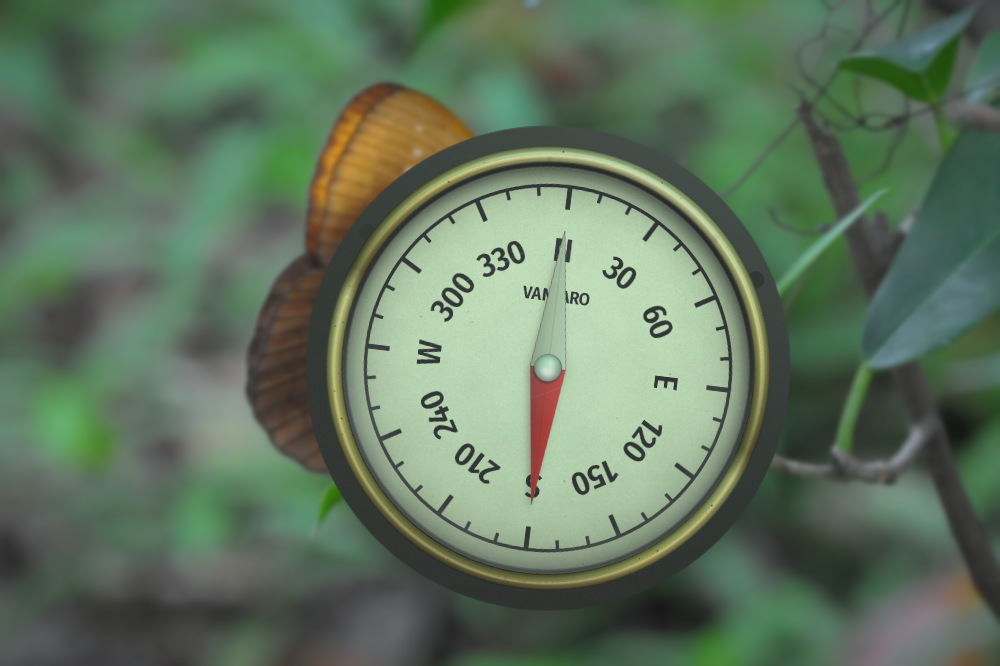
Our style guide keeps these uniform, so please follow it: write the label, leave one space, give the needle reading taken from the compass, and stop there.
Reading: 180 °
